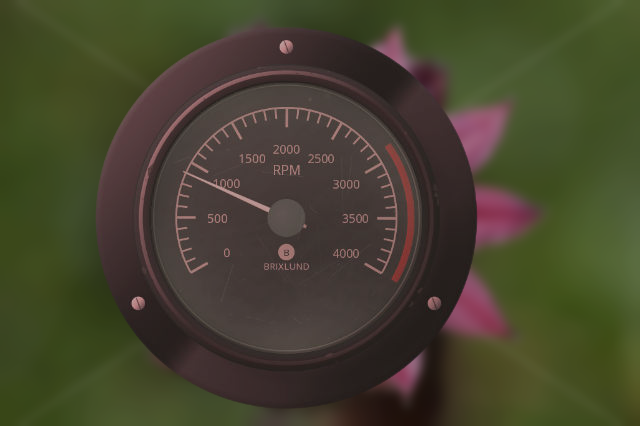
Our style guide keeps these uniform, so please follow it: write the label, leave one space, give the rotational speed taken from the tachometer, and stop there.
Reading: 900 rpm
